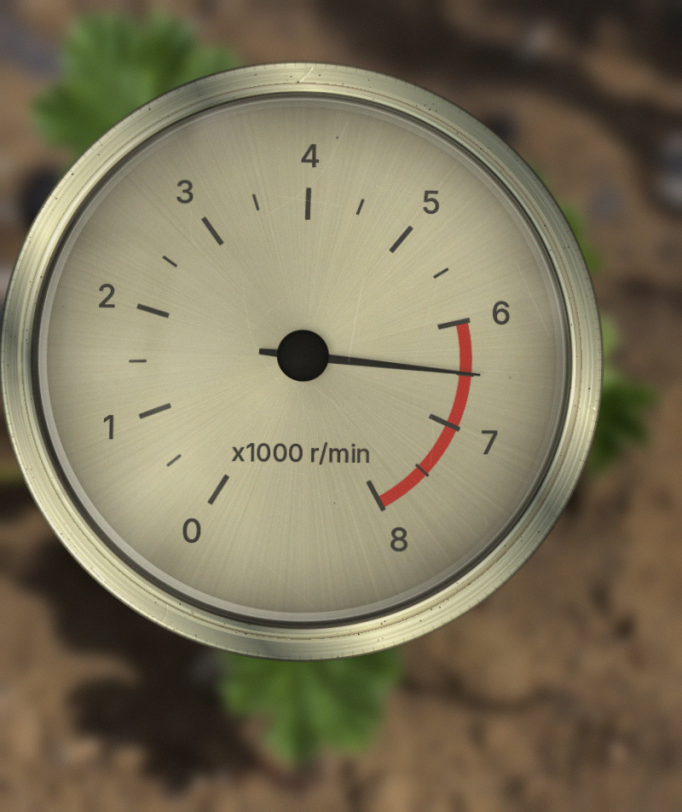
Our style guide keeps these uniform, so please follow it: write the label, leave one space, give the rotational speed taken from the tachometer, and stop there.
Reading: 6500 rpm
